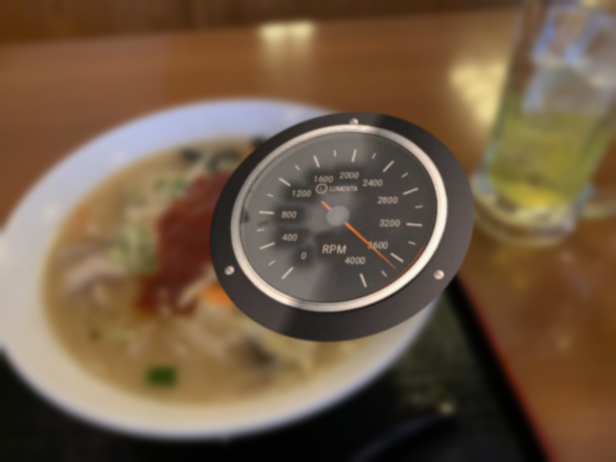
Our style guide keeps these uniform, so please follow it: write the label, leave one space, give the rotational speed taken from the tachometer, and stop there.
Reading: 3700 rpm
